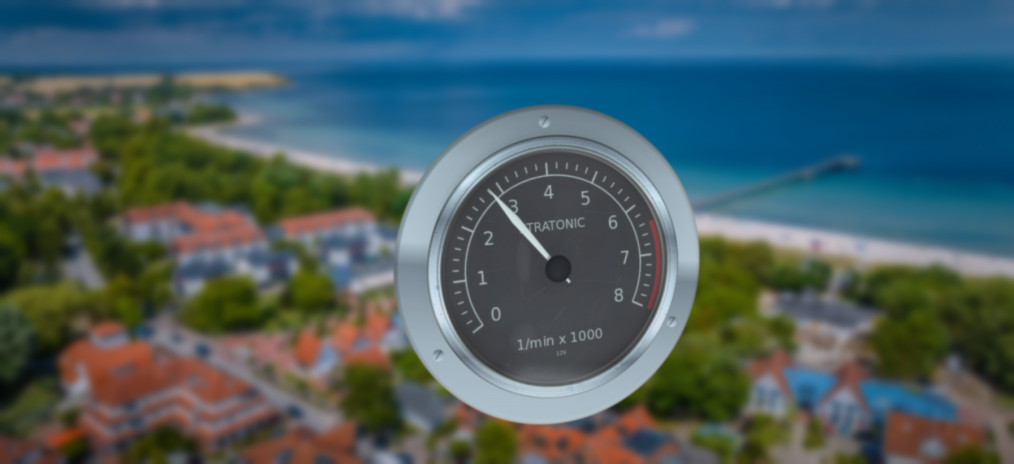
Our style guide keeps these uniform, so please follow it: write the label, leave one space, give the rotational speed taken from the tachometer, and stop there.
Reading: 2800 rpm
